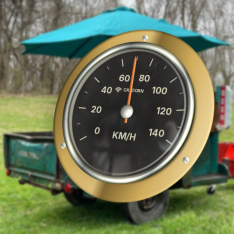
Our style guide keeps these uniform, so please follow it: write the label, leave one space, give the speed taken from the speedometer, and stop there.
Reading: 70 km/h
